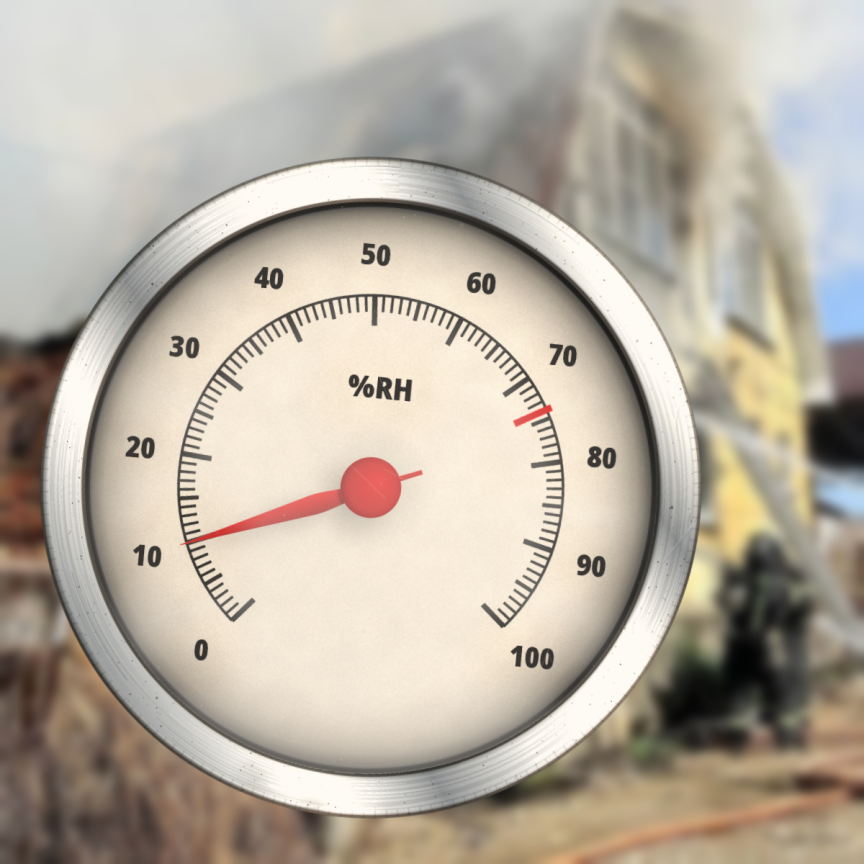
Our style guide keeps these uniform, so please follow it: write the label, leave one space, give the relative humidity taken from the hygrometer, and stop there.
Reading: 10 %
